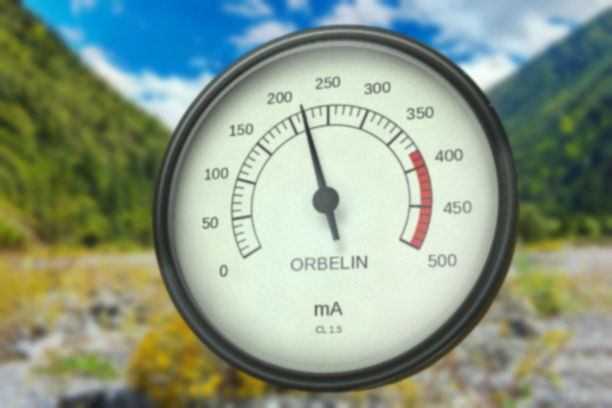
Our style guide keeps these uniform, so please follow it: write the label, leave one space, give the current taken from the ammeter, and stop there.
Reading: 220 mA
